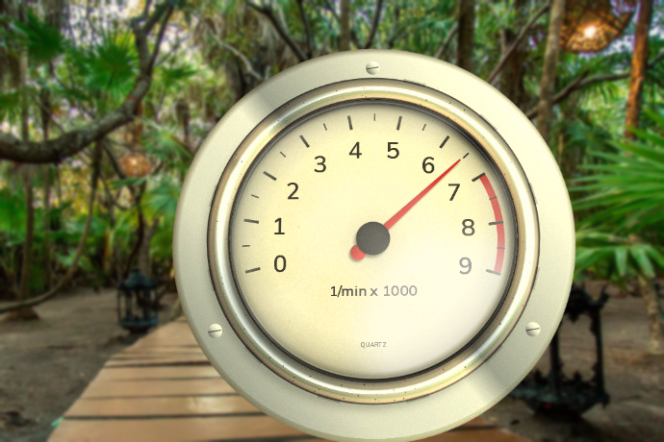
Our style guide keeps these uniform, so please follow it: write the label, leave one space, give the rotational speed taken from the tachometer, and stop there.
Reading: 6500 rpm
